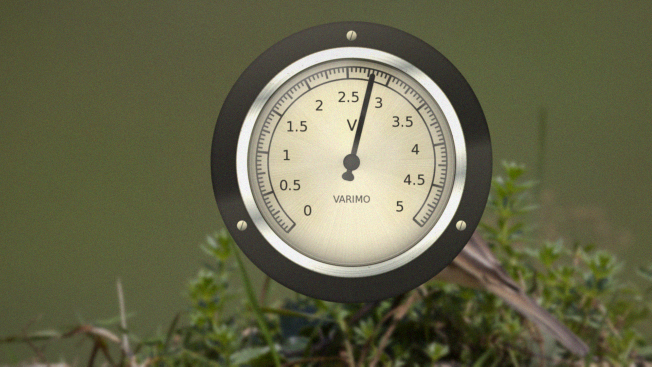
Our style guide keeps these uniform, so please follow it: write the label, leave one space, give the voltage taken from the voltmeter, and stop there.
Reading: 2.8 V
